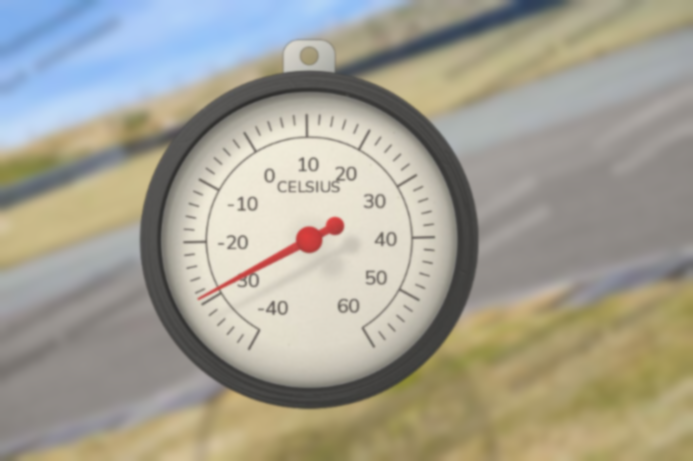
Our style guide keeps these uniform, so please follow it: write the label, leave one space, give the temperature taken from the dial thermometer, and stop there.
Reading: -29 °C
